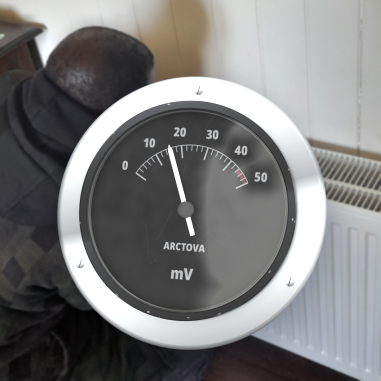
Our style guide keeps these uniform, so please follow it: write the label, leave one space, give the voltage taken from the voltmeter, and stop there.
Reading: 16 mV
